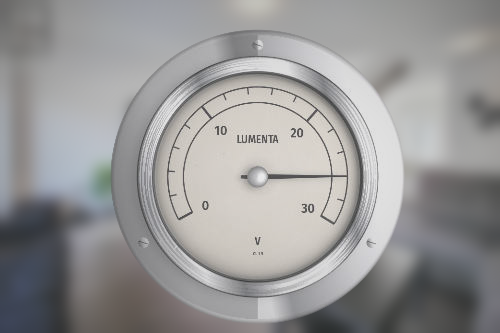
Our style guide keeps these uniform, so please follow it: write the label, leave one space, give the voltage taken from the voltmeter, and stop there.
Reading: 26 V
